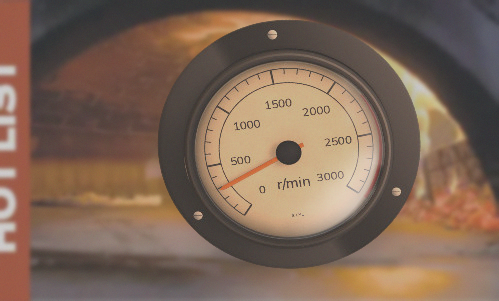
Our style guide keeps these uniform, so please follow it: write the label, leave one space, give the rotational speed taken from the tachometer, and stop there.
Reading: 300 rpm
